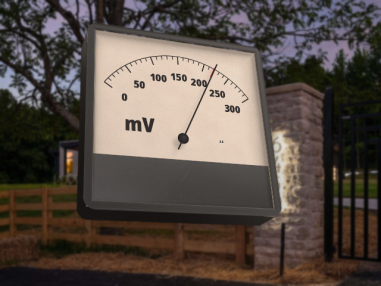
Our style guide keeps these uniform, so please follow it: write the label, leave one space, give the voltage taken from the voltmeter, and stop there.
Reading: 220 mV
